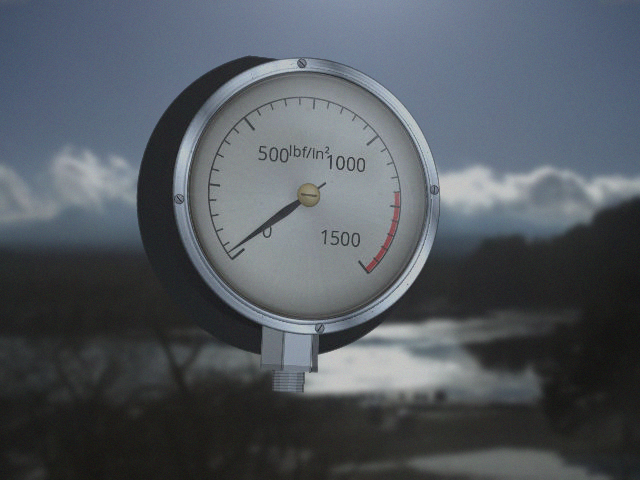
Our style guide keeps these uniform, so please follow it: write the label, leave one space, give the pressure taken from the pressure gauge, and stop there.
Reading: 25 psi
